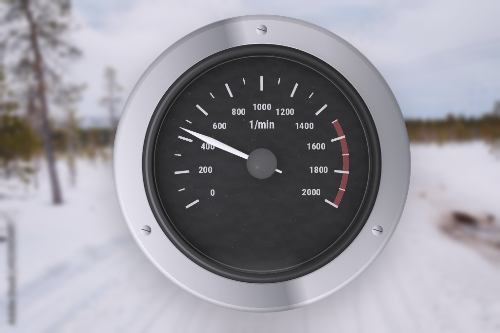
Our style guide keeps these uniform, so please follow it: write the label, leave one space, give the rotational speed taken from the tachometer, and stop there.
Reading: 450 rpm
